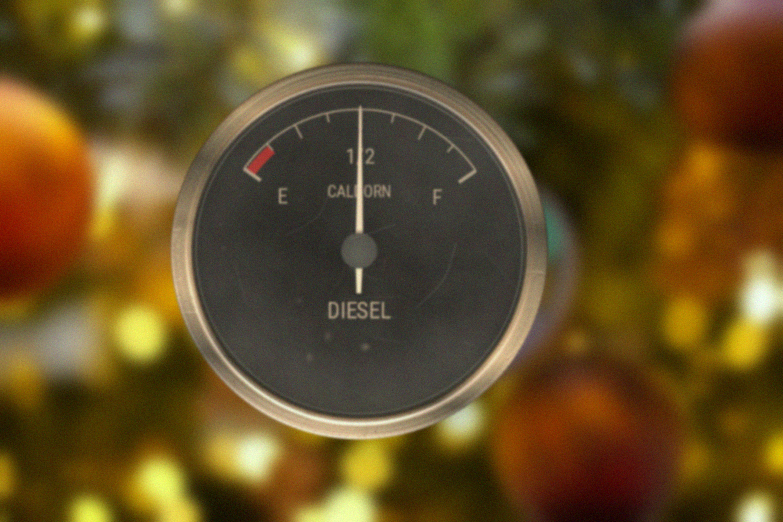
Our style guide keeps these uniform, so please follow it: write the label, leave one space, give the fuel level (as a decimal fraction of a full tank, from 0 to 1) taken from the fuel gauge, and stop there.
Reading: 0.5
